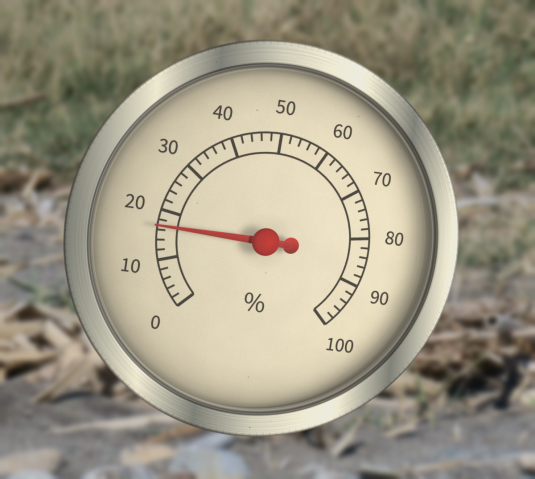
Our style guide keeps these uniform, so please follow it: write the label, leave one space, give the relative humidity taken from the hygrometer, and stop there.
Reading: 17 %
